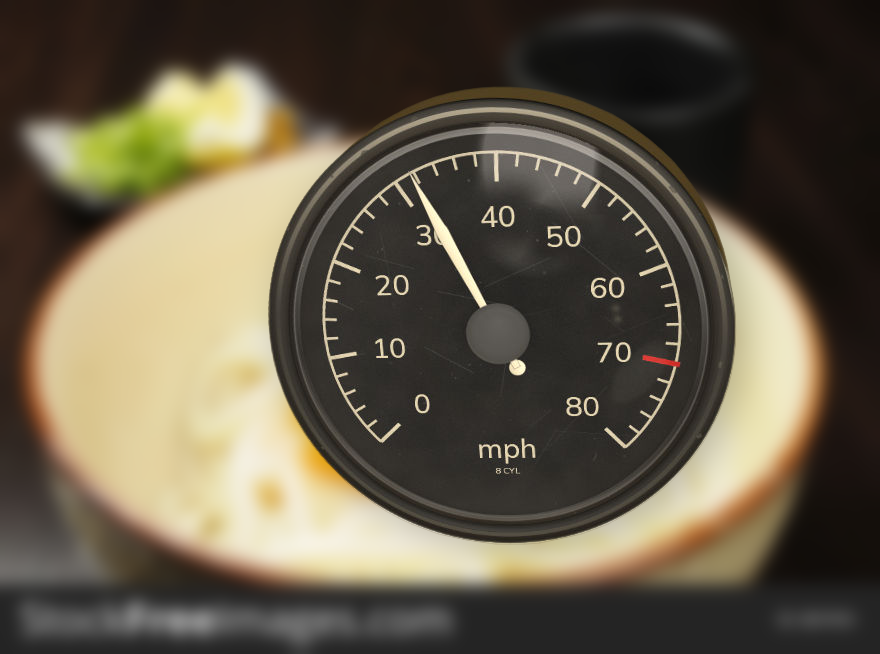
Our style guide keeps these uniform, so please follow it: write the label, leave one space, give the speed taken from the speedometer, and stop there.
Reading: 32 mph
